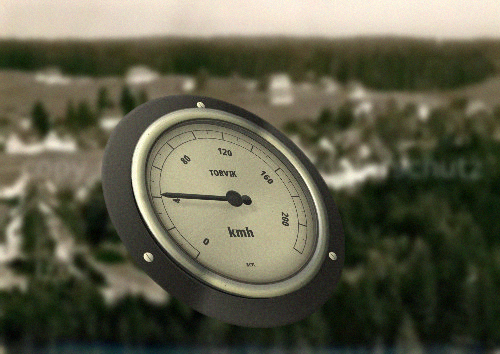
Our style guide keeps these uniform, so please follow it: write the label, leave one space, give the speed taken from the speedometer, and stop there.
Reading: 40 km/h
